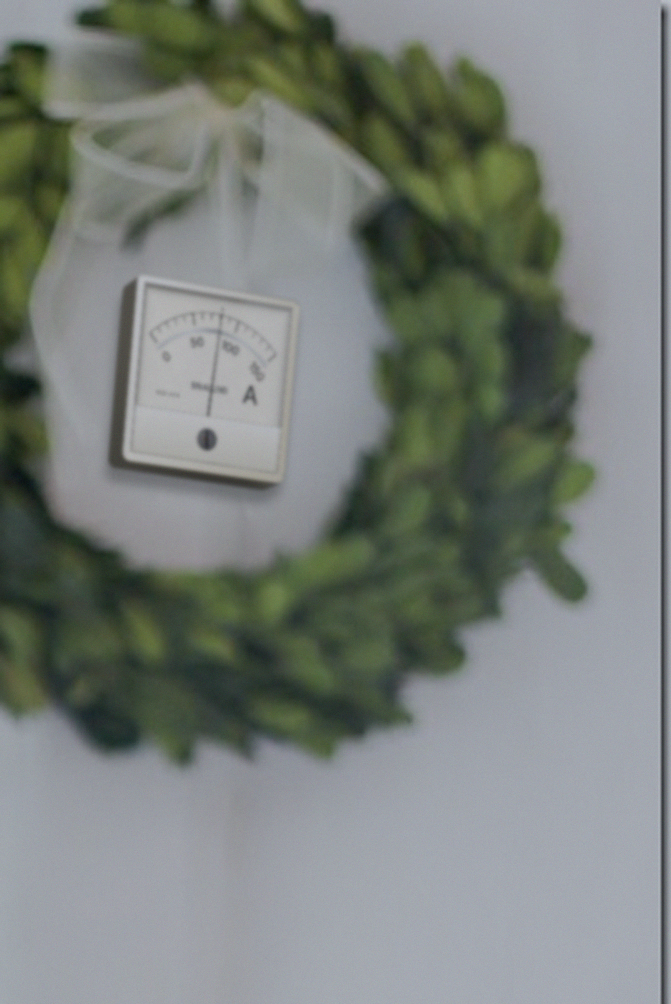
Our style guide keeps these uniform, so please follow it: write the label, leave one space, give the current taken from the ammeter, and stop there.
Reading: 80 A
